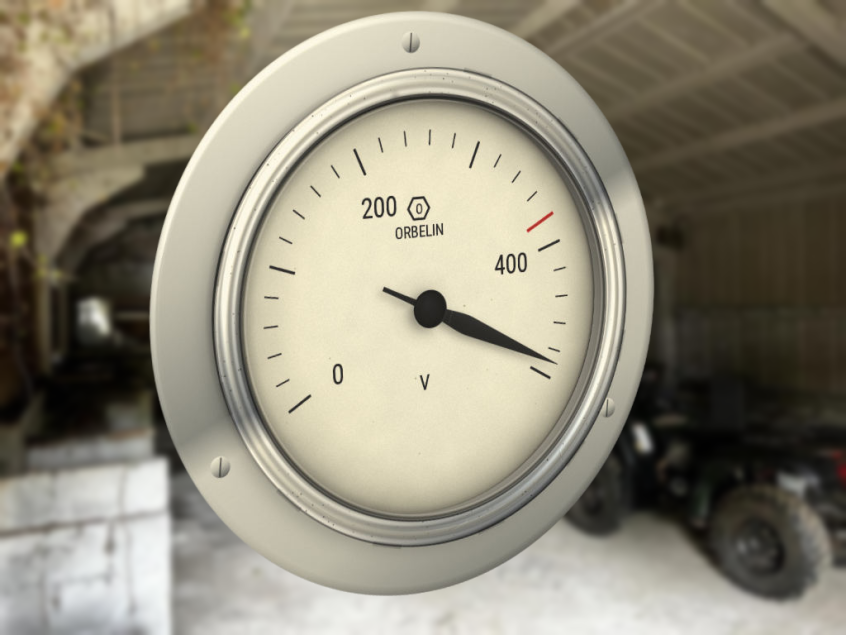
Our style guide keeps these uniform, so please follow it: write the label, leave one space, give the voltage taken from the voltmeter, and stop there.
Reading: 490 V
